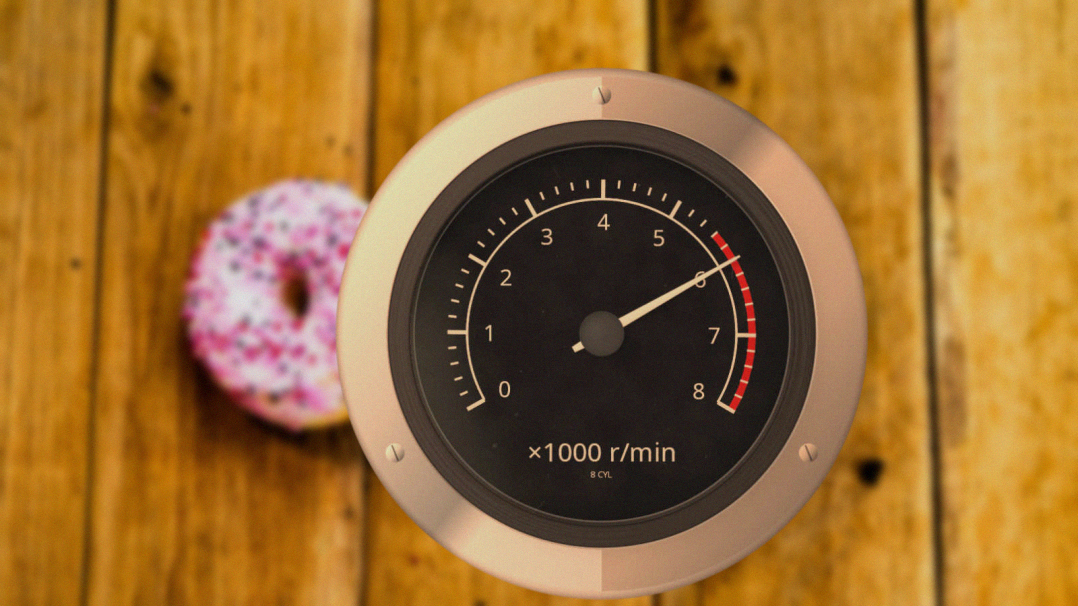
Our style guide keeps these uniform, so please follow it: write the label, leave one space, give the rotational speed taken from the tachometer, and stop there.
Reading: 6000 rpm
